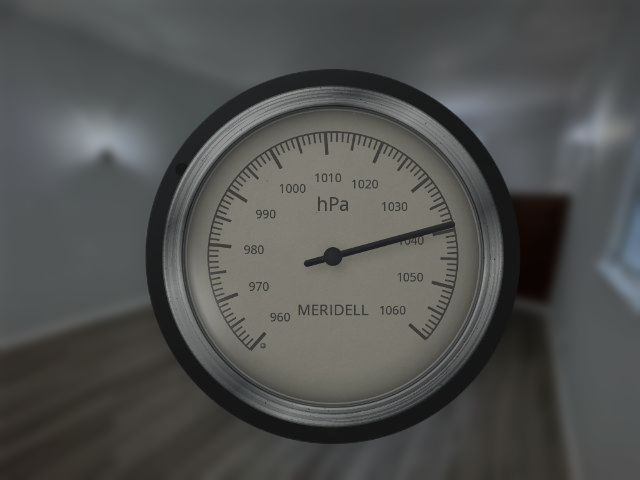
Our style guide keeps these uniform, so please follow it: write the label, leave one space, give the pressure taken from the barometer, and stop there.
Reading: 1039 hPa
